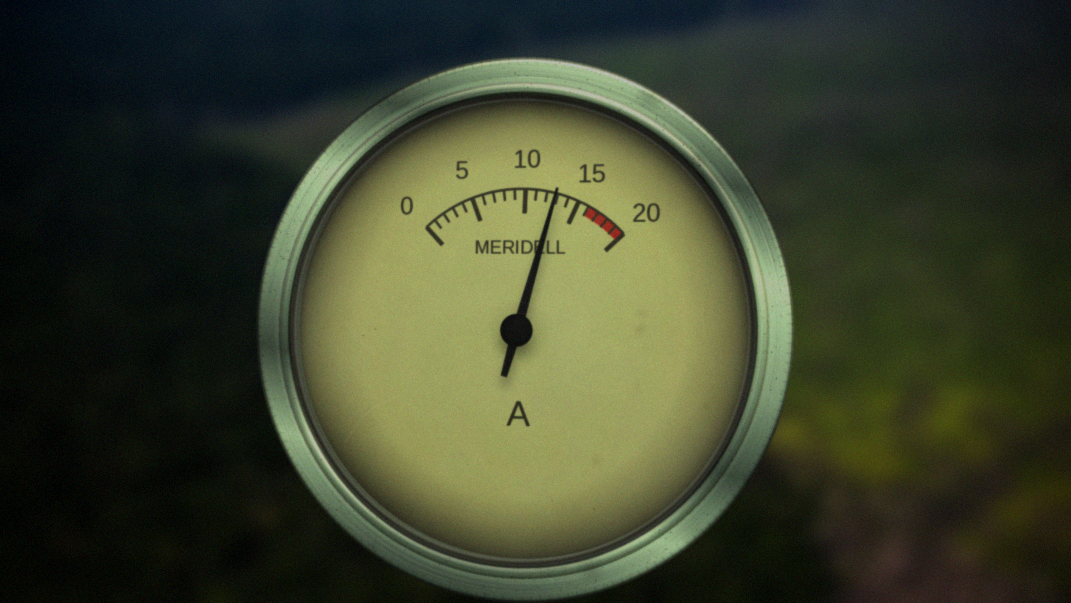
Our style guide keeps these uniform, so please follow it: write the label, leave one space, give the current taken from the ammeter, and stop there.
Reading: 13 A
